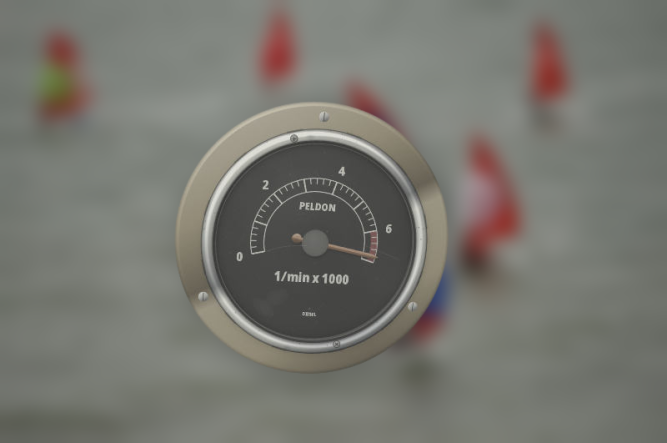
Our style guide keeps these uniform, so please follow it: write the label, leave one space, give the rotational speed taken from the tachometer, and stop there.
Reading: 6800 rpm
